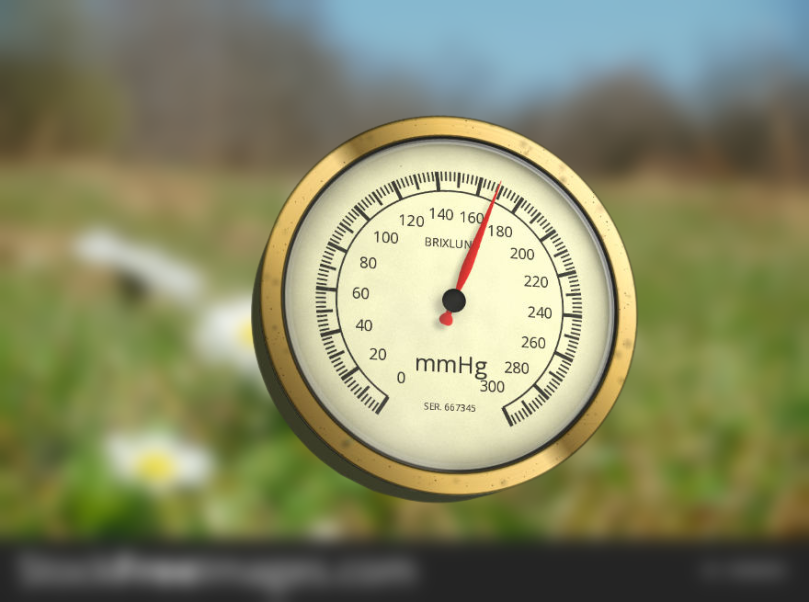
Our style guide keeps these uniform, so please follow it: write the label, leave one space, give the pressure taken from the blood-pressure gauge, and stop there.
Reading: 168 mmHg
